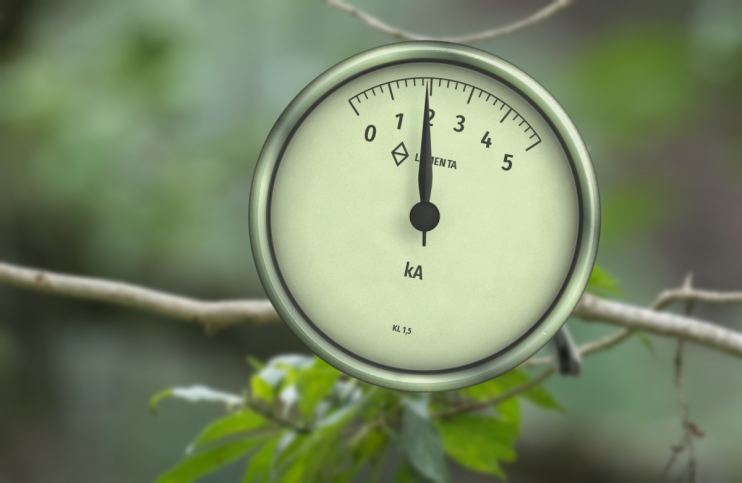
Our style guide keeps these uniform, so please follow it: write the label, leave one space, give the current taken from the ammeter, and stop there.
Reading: 1.9 kA
